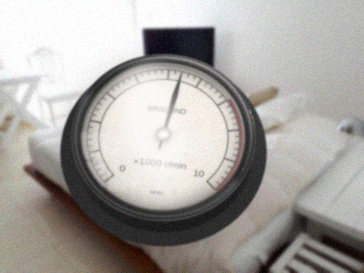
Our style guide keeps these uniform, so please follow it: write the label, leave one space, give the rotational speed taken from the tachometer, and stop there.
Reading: 5400 rpm
